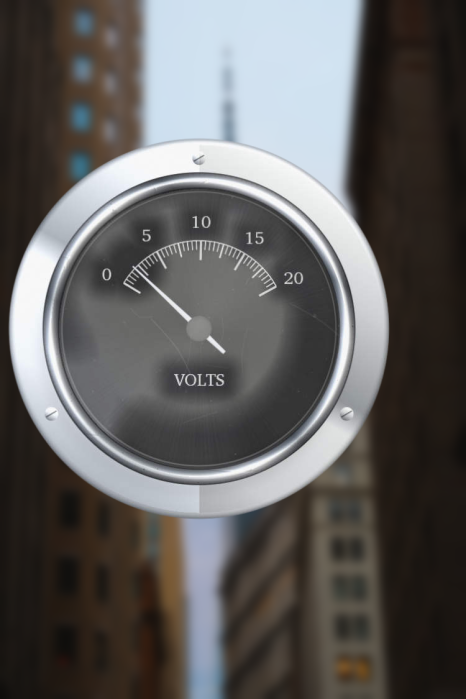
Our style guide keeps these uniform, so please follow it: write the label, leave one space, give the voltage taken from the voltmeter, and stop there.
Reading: 2 V
